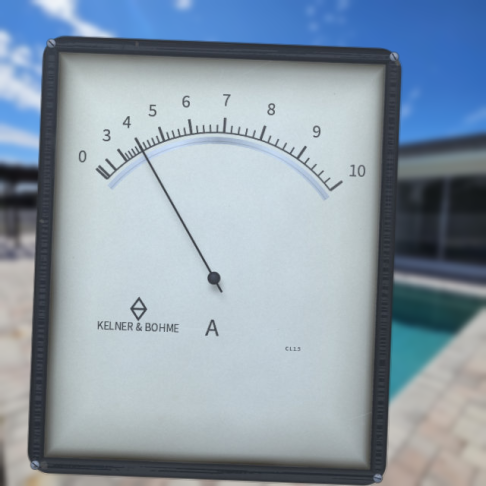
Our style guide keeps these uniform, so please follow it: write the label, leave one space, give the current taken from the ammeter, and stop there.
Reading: 4 A
